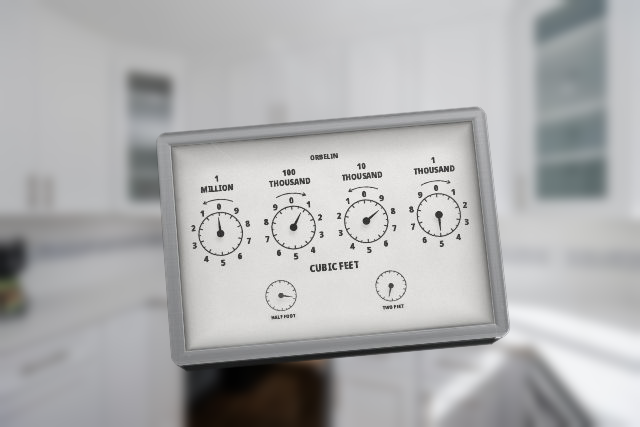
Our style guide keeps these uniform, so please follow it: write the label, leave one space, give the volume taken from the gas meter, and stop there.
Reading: 8500 ft³
